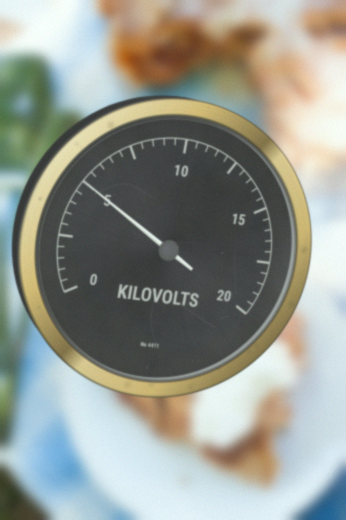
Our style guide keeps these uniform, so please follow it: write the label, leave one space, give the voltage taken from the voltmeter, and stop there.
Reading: 5 kV
